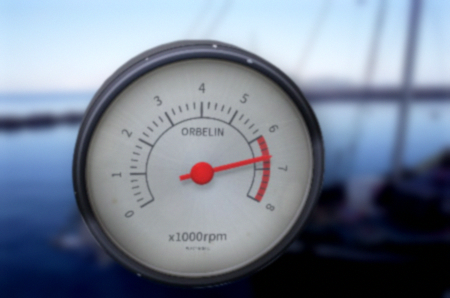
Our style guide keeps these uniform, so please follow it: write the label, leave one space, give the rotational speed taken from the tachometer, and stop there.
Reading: 6600 rpm
